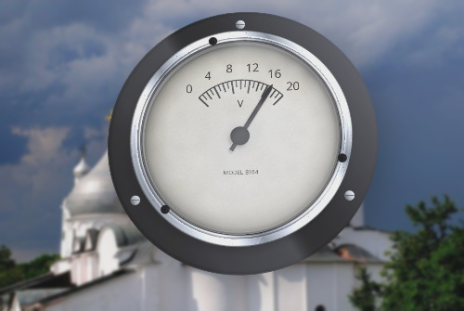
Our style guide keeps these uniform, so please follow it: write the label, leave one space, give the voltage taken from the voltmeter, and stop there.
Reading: 17 V
